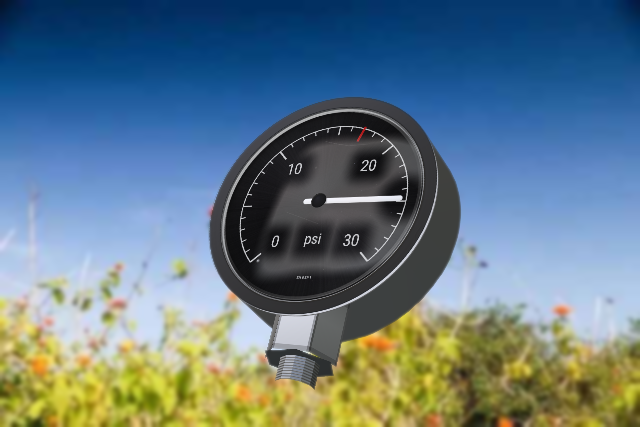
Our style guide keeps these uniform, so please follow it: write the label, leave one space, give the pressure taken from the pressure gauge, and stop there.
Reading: 25 psi
